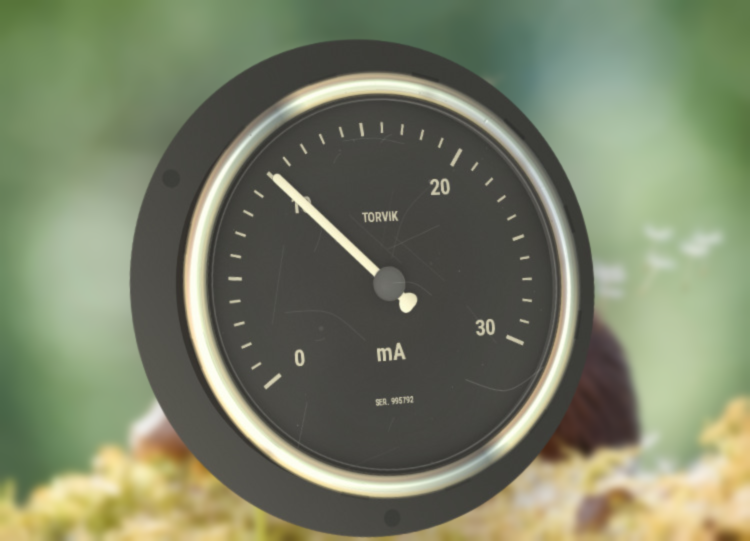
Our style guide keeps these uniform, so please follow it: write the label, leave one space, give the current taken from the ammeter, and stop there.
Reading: 10 mA
